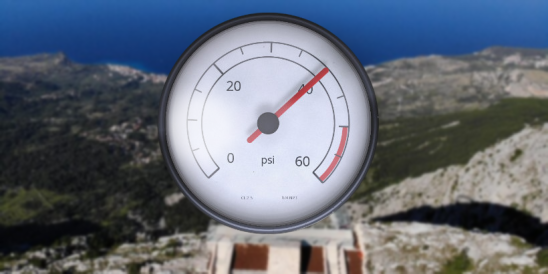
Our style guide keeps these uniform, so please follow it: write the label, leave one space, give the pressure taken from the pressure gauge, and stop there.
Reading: 40 psi
